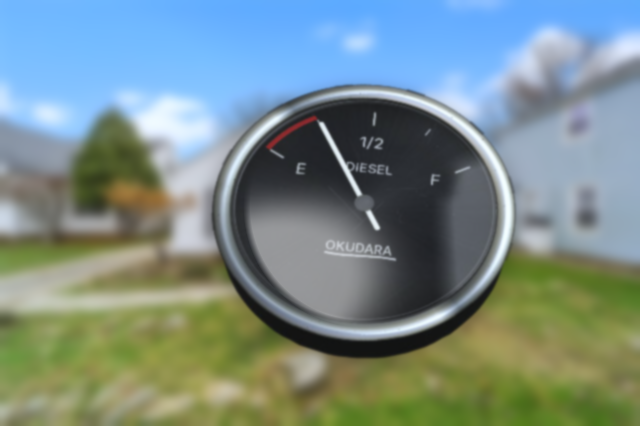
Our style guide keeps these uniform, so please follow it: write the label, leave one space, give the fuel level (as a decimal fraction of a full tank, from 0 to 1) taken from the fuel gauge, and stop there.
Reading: 0.25
